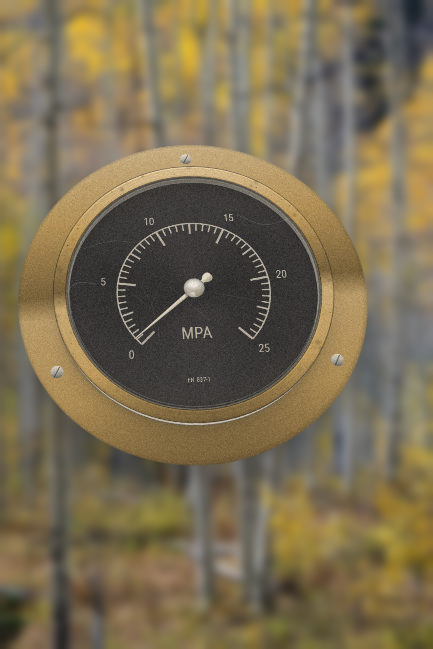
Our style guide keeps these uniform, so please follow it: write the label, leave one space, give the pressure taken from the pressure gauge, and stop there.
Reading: 0.5 MPa
